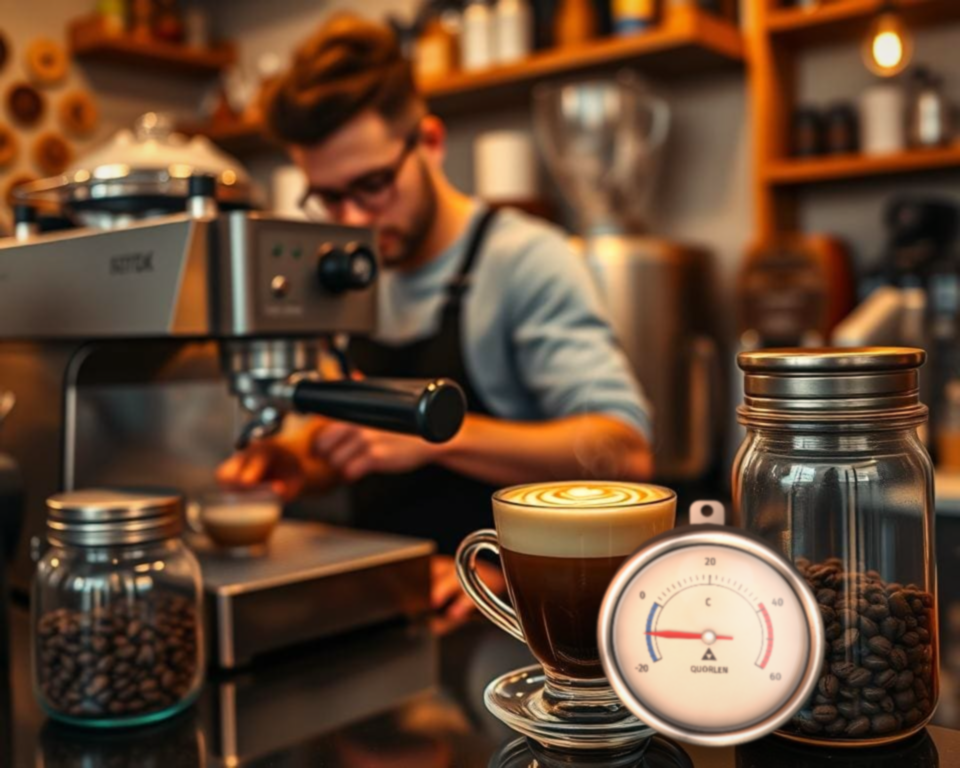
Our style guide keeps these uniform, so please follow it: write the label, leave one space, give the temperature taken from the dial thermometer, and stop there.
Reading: -10 °C
